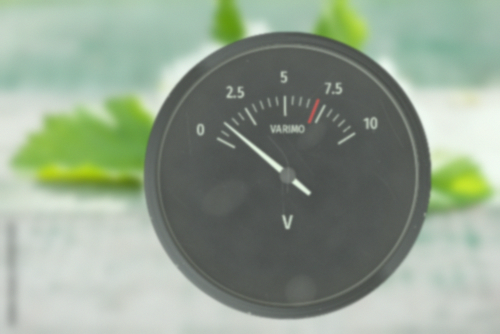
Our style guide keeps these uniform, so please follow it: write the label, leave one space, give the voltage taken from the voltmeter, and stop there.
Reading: 1 V
